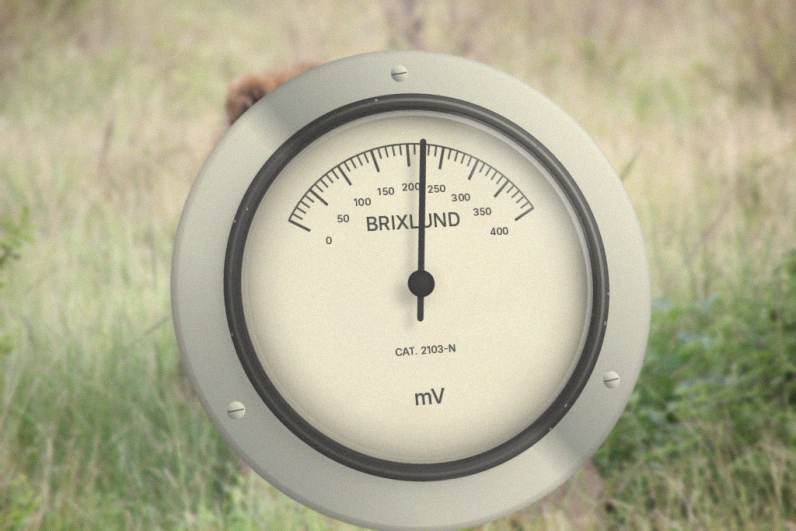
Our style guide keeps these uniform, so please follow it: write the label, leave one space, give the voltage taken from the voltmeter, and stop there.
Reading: 220 mV
